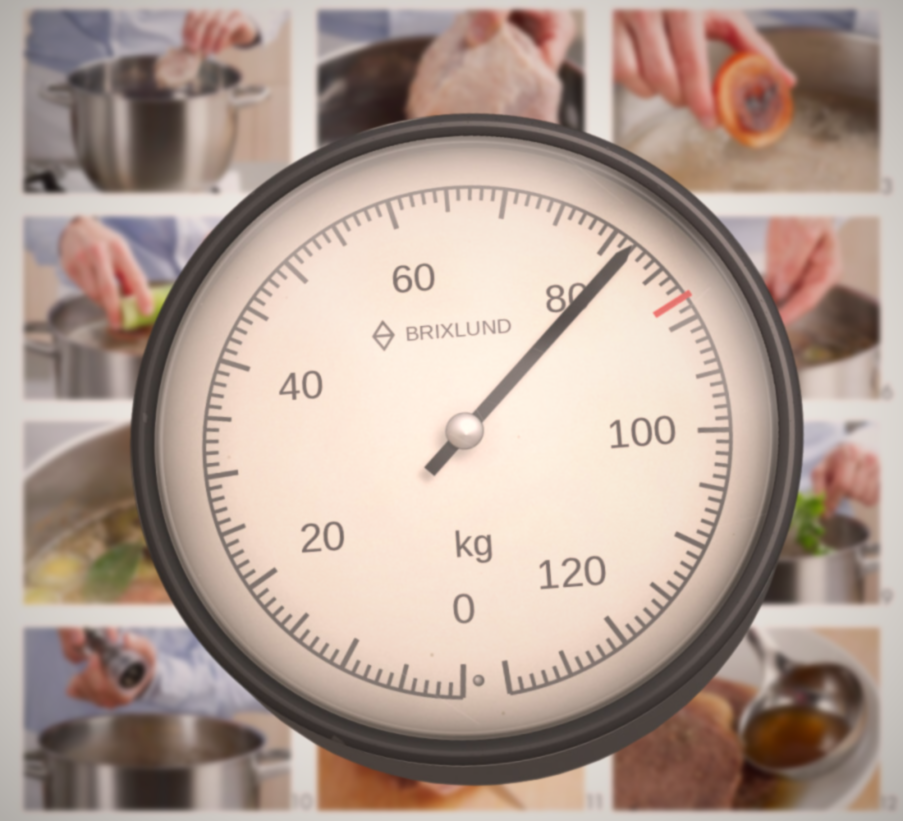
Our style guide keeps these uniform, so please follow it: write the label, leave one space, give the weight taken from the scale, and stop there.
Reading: 82 kg
